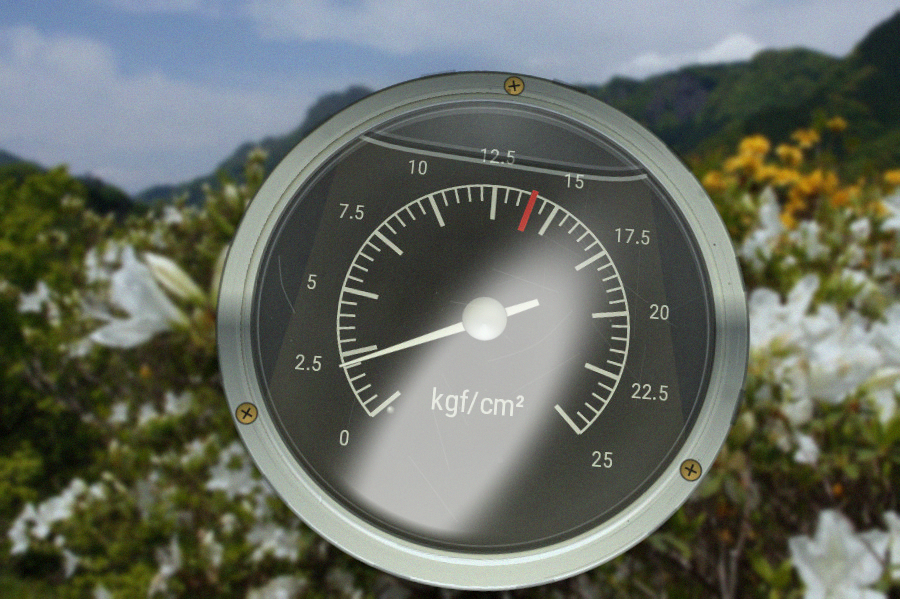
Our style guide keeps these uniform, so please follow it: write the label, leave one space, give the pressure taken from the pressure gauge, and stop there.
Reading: 2 kg/cm²
